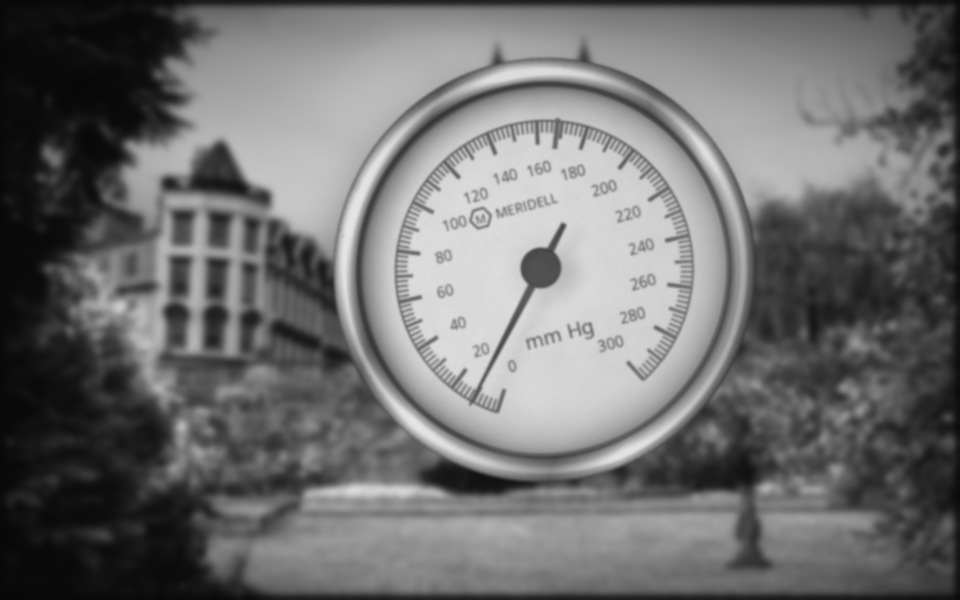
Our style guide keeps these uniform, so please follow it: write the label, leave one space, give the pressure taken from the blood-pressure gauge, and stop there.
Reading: 10 mmHg
